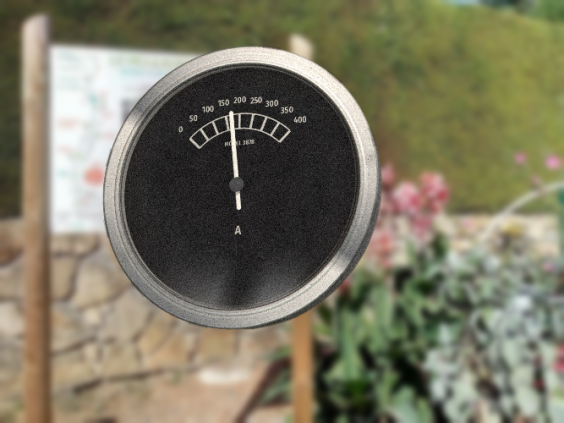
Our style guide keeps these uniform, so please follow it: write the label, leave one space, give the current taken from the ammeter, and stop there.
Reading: 175 A
